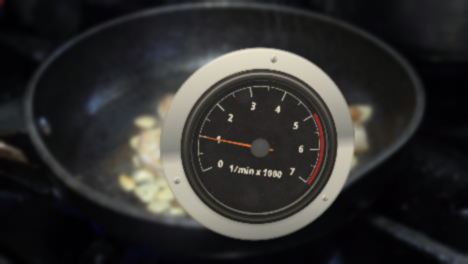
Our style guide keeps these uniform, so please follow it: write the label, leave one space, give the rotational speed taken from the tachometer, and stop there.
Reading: 1000 rpm
